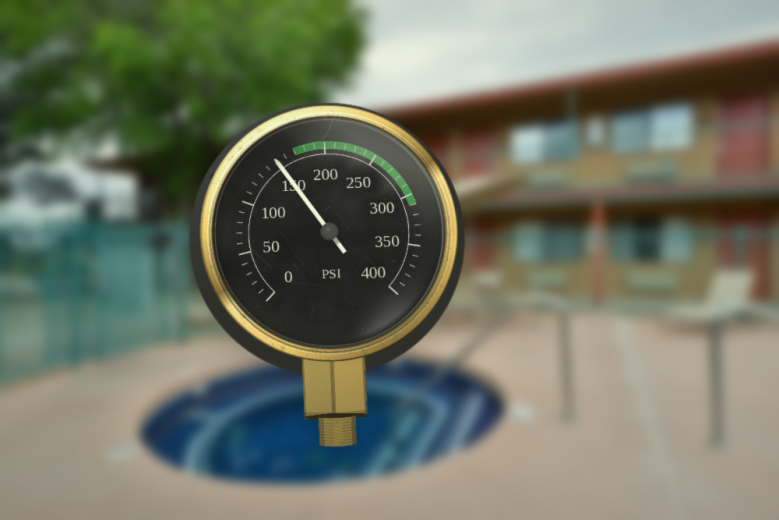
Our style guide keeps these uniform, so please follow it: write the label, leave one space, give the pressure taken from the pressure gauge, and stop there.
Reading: 150 psi
